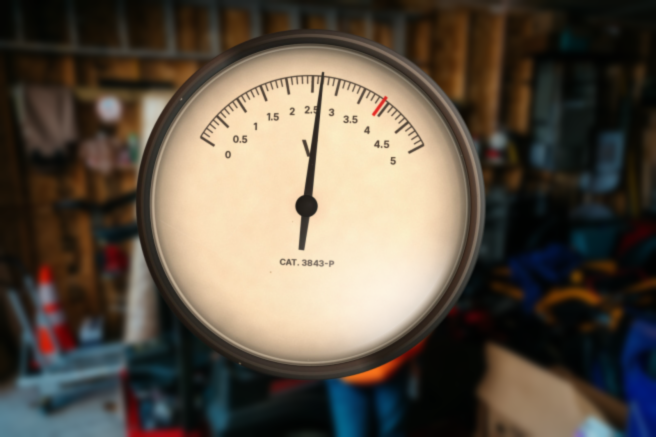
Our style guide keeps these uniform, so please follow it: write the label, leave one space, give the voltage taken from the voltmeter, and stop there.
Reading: 2.7 V
